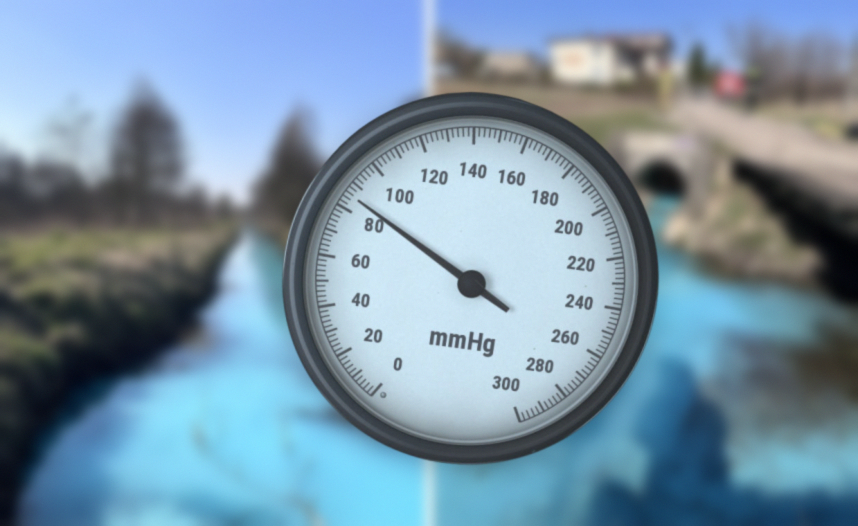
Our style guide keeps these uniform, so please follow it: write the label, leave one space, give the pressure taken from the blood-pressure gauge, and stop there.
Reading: 86 mmHg
